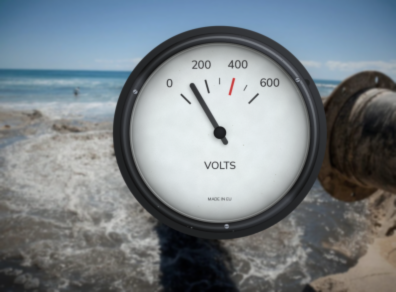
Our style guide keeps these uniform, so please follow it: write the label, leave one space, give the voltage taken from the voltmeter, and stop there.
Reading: 100 V
